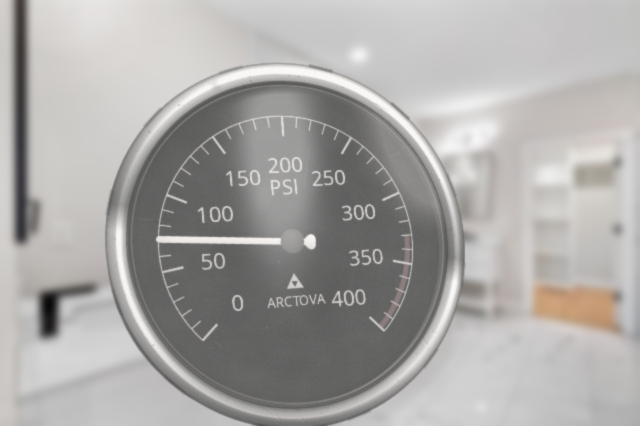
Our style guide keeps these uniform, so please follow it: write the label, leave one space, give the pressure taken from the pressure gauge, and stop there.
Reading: 70 psi
